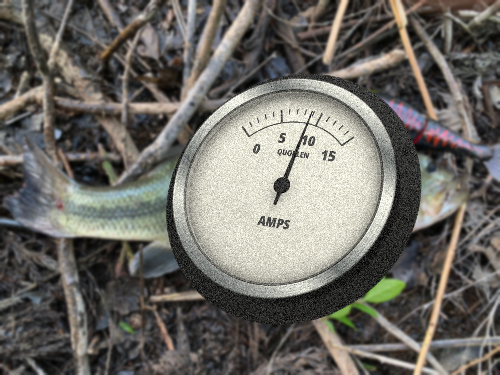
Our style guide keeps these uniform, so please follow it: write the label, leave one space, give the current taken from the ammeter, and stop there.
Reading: 9 A
